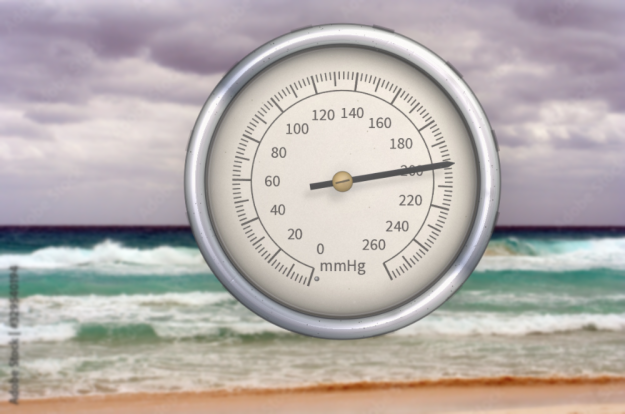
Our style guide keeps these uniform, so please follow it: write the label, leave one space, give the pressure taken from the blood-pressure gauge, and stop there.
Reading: 200 mmHg
